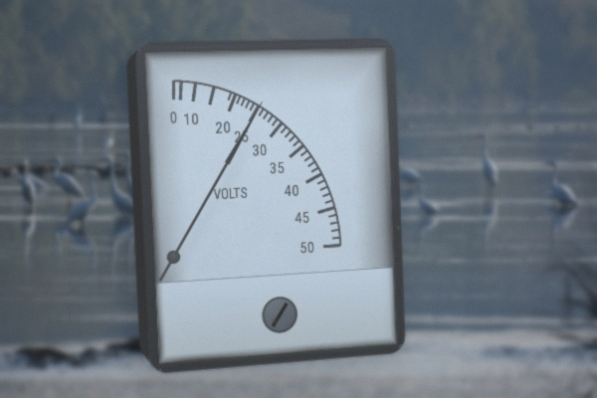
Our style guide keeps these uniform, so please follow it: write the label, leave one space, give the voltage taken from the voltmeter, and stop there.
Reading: 25 V
